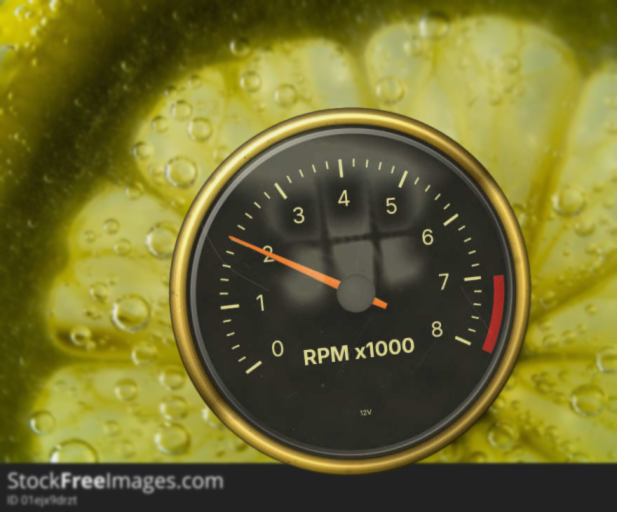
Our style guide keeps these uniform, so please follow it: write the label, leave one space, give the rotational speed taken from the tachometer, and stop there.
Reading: 2000 rpm
